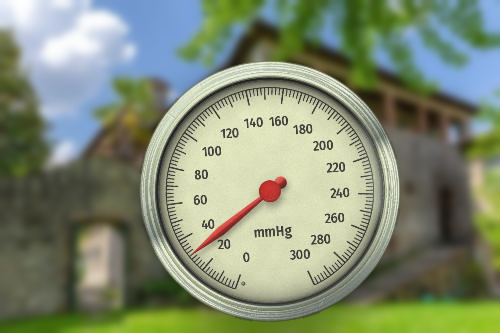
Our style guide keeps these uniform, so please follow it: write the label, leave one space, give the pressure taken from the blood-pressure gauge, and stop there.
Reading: 30 mmHg
